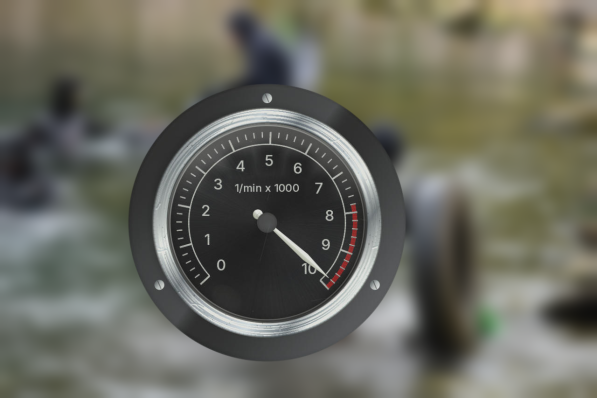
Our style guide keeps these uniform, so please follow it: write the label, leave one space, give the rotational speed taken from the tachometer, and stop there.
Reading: 9800 rpm
